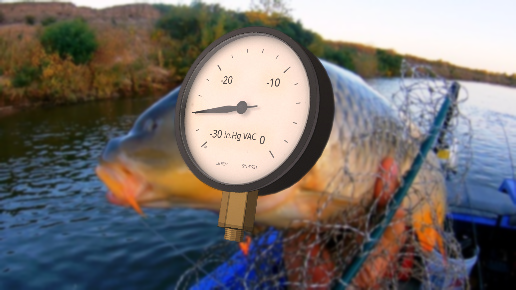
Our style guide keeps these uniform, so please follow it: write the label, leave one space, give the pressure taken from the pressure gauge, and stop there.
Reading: -26 inHg
